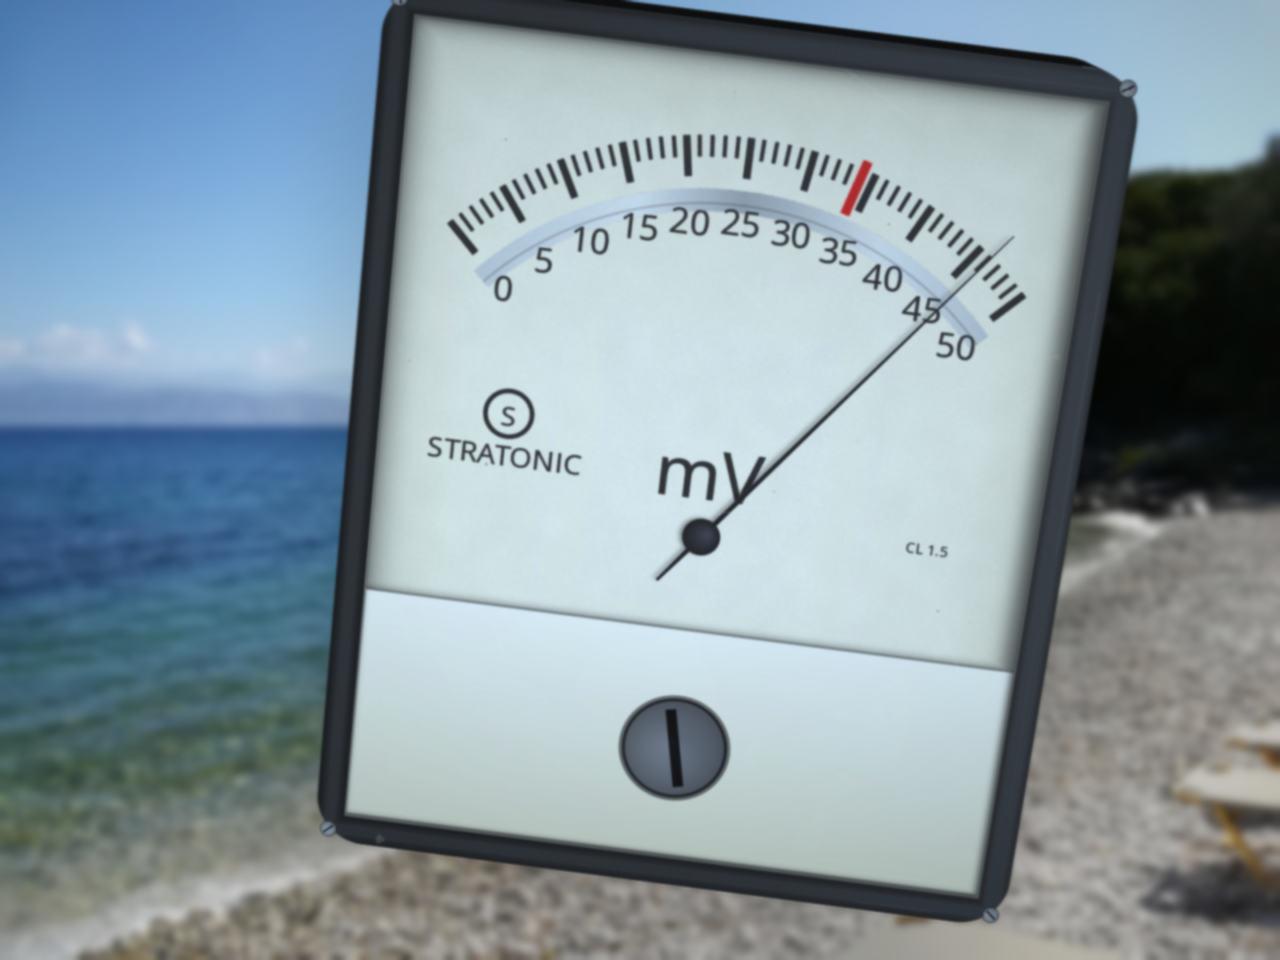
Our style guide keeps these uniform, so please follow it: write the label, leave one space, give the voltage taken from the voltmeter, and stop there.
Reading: 46 mV
